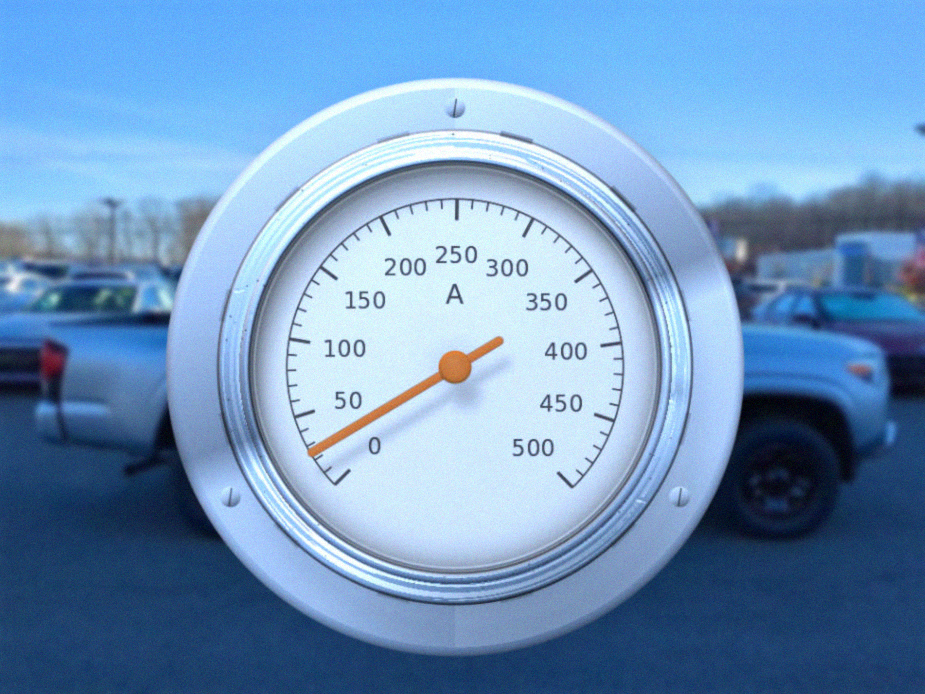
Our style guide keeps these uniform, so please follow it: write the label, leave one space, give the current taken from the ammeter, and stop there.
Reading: 25 A
